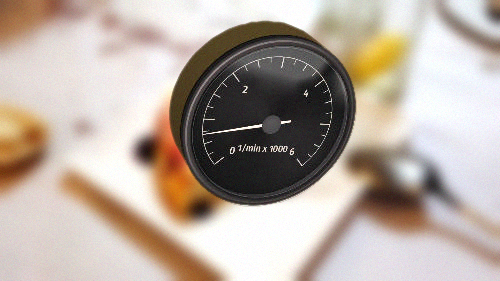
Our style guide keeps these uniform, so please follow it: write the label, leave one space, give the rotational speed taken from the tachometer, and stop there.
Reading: 750 rpm
